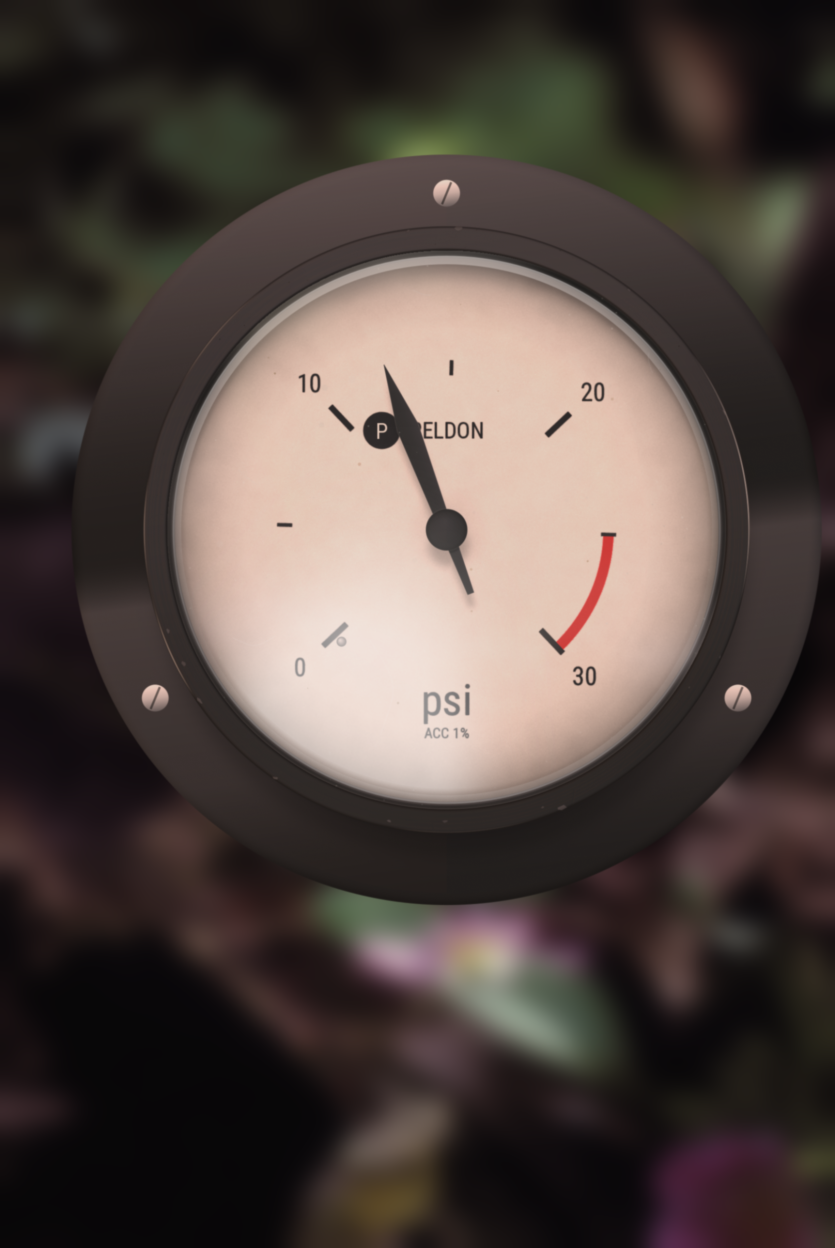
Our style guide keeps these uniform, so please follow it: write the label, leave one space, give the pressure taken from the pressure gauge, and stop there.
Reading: 12.5 psi
